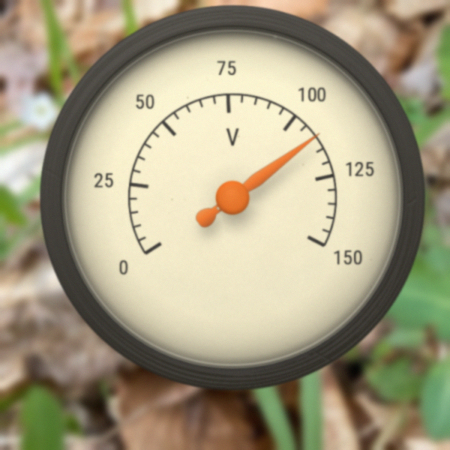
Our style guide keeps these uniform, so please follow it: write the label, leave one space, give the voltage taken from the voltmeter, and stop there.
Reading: 110 V
